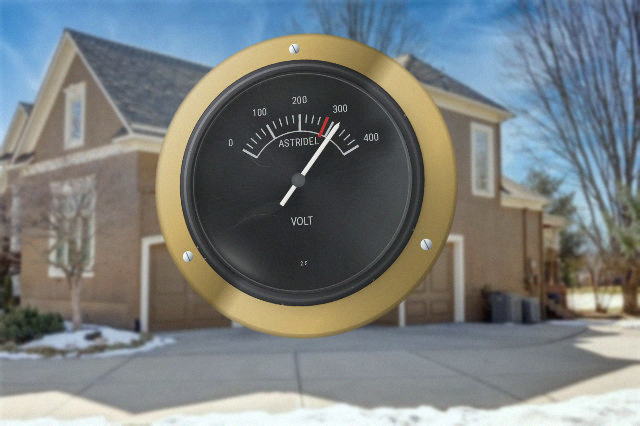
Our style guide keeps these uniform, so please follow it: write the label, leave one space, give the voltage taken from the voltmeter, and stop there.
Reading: 320 V
